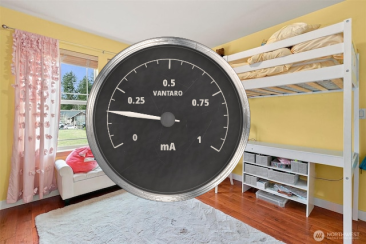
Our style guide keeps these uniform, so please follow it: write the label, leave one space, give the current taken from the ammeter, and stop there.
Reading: 0.15 mA
